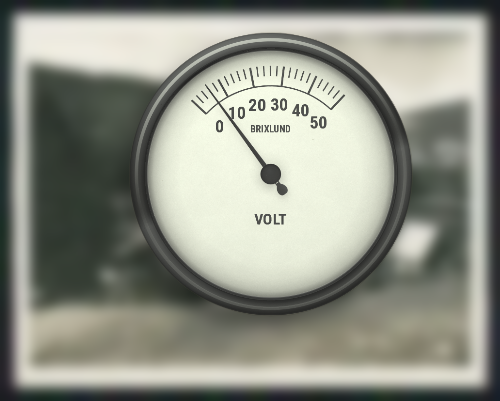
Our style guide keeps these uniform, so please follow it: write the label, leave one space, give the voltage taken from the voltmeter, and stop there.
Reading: 6 V
